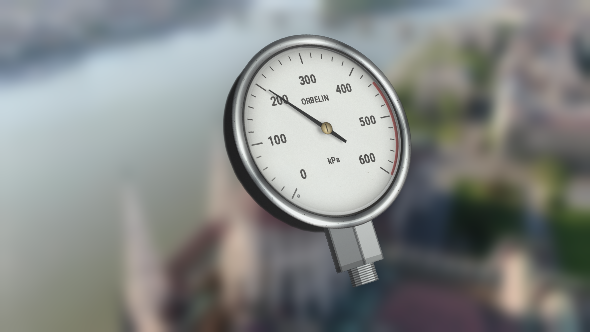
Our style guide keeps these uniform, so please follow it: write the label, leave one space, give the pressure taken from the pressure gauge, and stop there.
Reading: 200 kPa
